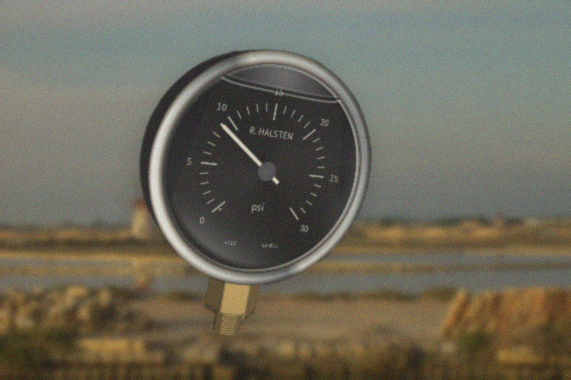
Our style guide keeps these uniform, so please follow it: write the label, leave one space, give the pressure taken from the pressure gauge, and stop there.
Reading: 9 psi
